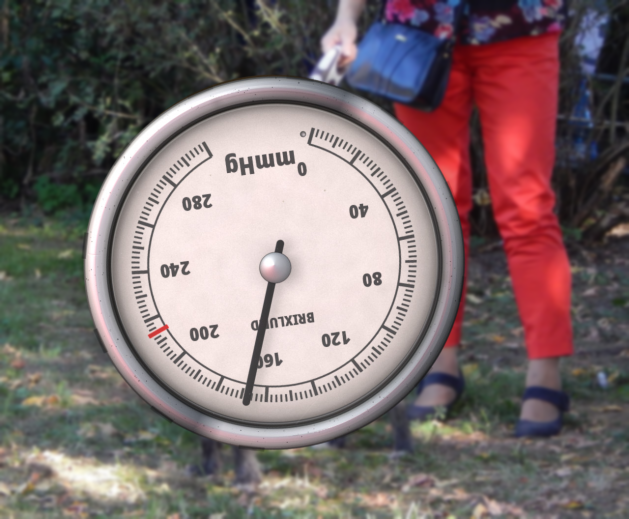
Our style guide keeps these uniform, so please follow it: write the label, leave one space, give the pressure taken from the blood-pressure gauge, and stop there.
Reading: 168 mmHg
